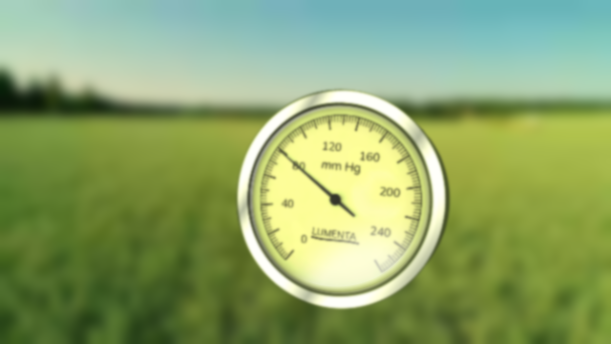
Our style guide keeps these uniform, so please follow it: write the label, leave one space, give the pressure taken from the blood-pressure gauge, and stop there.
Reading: 80 mmHg
